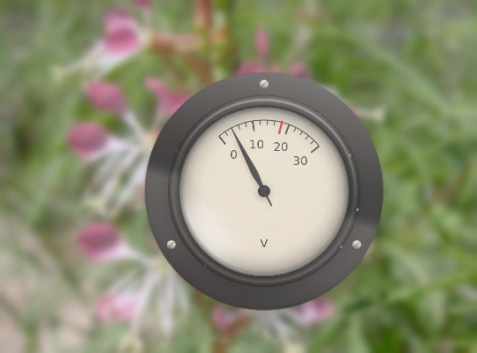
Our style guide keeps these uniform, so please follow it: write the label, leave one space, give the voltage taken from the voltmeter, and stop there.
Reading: 4 V
